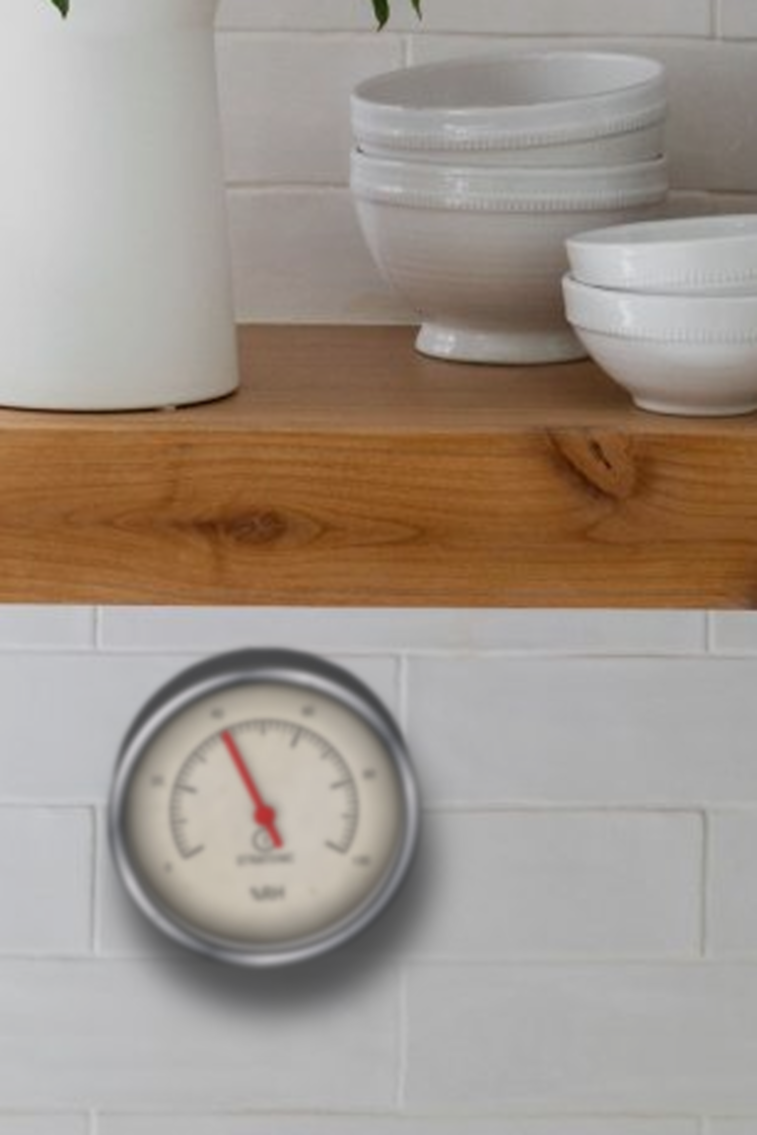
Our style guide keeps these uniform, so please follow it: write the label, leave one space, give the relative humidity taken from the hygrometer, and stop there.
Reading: 40 %
